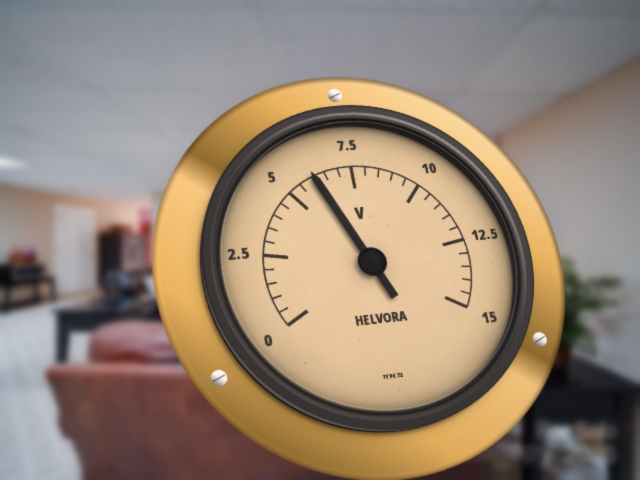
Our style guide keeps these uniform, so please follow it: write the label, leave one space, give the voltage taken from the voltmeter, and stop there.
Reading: 6 V
